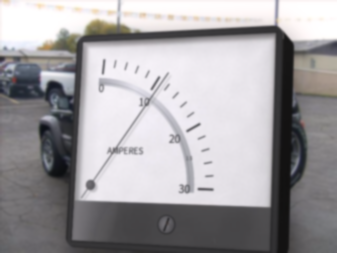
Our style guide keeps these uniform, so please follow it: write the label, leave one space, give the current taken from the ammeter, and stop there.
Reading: 11 A
